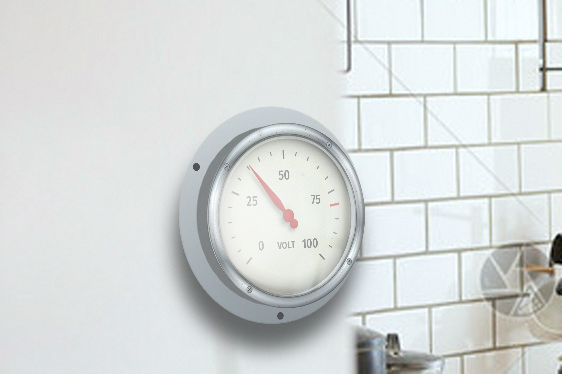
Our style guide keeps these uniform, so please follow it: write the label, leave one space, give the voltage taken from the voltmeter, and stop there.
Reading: 35 V
